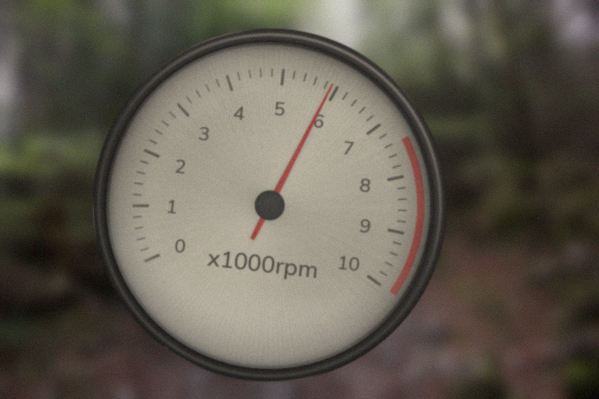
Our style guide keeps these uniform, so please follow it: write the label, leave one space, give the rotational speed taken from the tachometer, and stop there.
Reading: 5900 rpm
